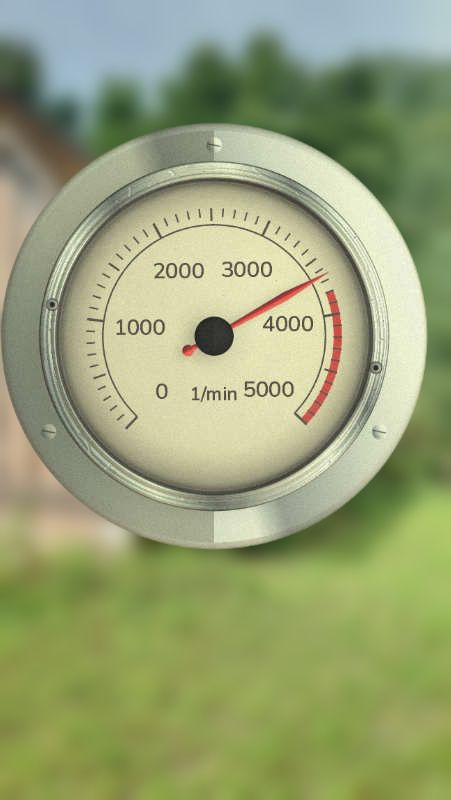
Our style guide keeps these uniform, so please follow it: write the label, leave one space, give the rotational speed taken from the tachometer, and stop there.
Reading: 3650 rpm
